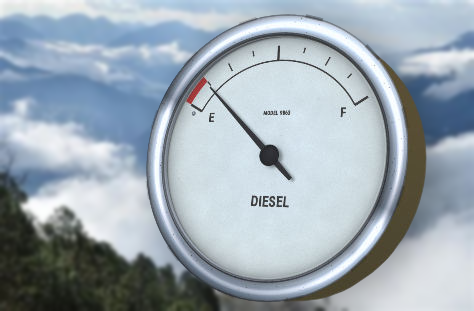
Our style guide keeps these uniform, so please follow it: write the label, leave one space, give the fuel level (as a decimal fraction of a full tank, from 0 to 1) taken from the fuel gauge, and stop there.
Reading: 0.125
